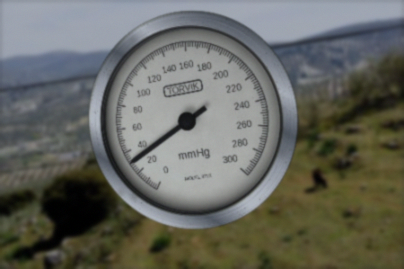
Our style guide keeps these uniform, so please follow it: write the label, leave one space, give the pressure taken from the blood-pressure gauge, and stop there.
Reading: 30 mmHg
